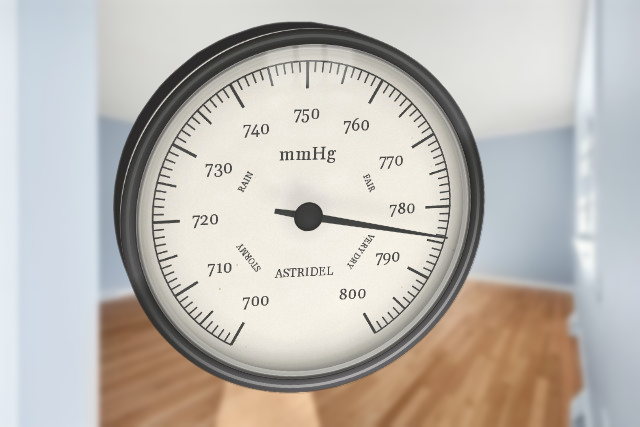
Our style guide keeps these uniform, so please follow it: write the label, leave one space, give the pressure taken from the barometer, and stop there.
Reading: 784 mmHg
